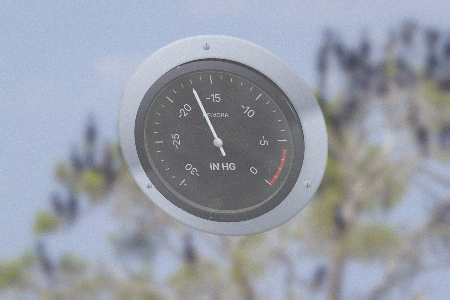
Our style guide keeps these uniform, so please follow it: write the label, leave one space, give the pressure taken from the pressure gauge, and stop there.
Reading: -17 inHg
